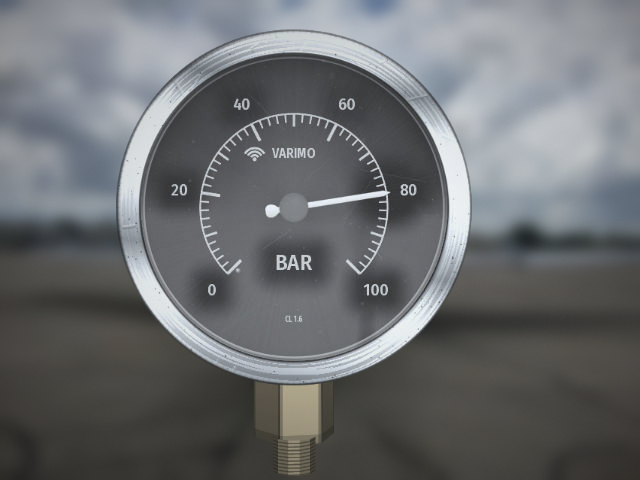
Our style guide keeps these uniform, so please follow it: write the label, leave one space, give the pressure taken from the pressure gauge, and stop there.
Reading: 80 bar
